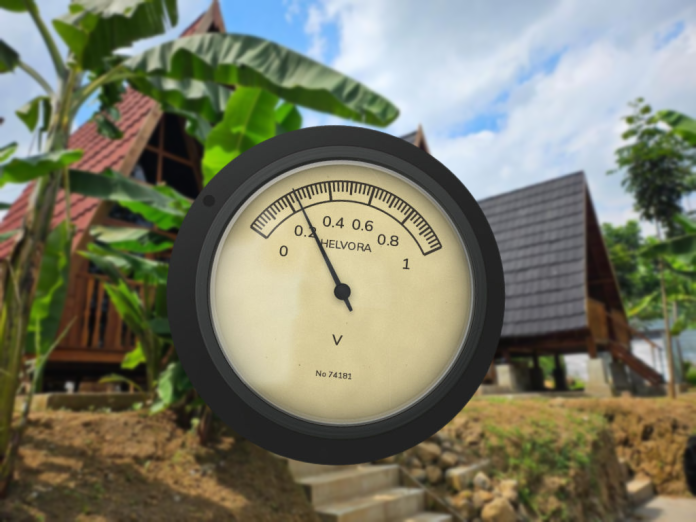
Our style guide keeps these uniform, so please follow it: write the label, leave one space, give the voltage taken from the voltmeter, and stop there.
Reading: 0.24 V
